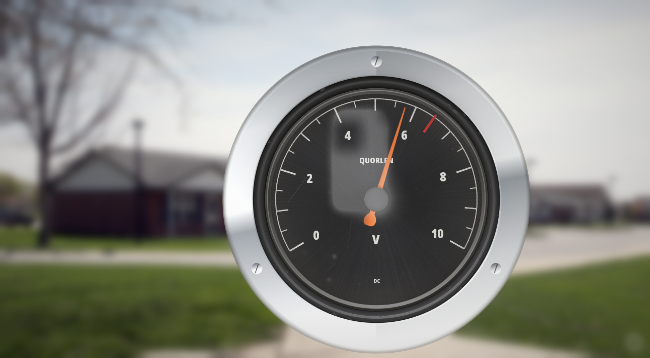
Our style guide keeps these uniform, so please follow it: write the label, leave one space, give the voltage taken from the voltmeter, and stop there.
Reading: 5.75 V
